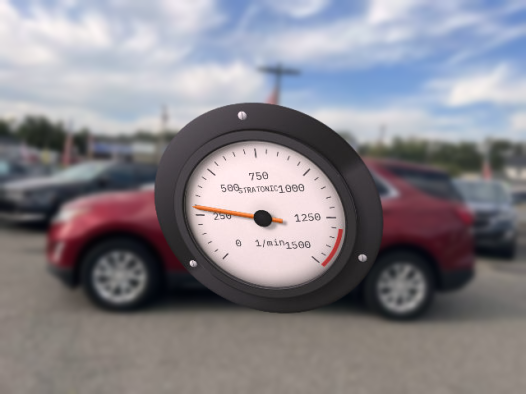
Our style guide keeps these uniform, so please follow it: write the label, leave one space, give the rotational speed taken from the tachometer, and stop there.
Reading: 300 rpm
